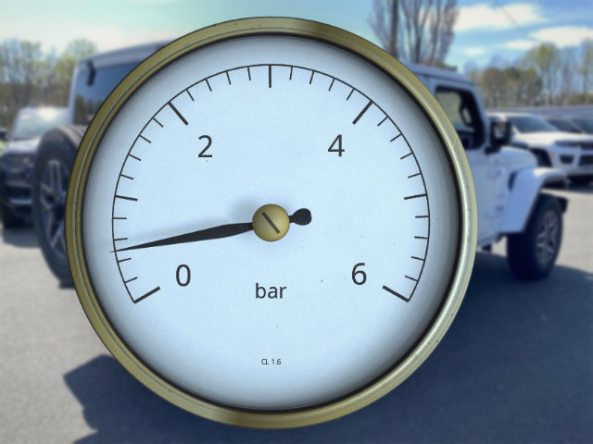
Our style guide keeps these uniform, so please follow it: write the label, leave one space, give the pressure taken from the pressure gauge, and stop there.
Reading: 0.5 bar
